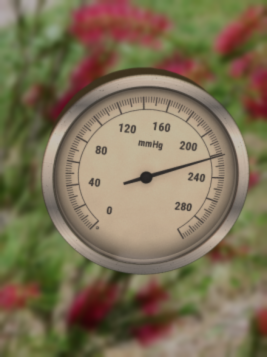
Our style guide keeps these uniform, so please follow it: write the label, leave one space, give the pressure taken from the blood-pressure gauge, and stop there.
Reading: 220 mmHg
